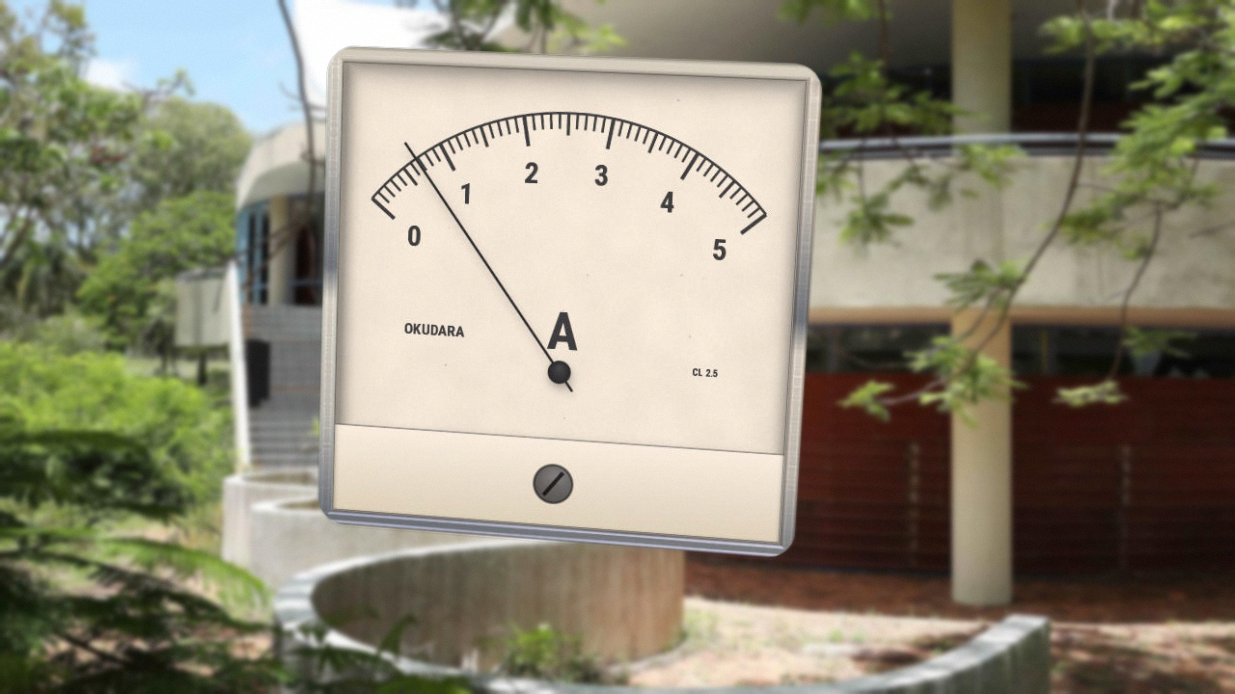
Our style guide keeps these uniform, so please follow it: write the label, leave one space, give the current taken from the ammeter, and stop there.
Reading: 0.7 A
